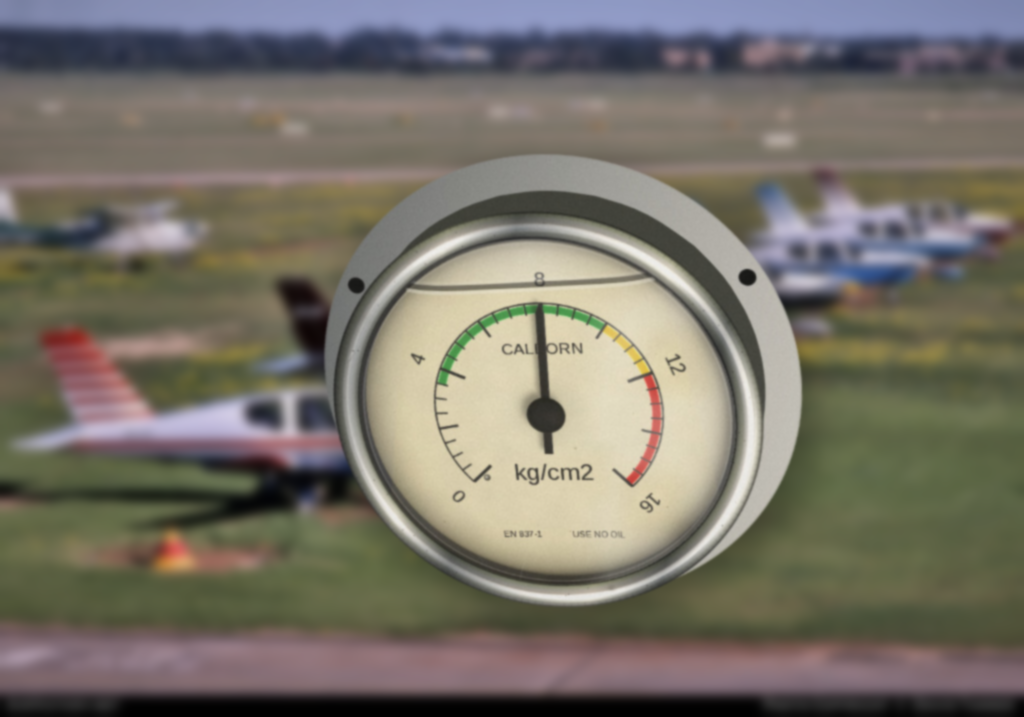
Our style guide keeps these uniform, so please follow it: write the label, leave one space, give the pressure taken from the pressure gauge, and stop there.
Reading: 8 kg/cm²
